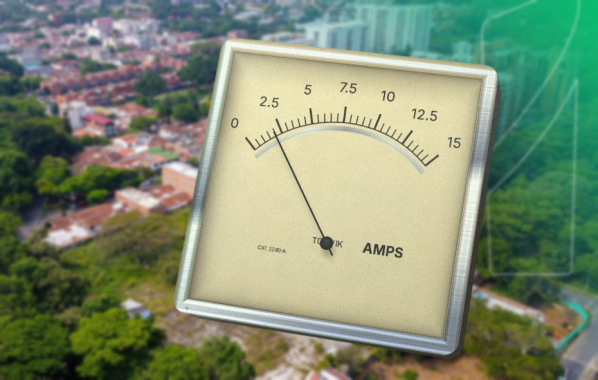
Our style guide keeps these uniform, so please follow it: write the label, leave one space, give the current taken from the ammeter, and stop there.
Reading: 2 A
